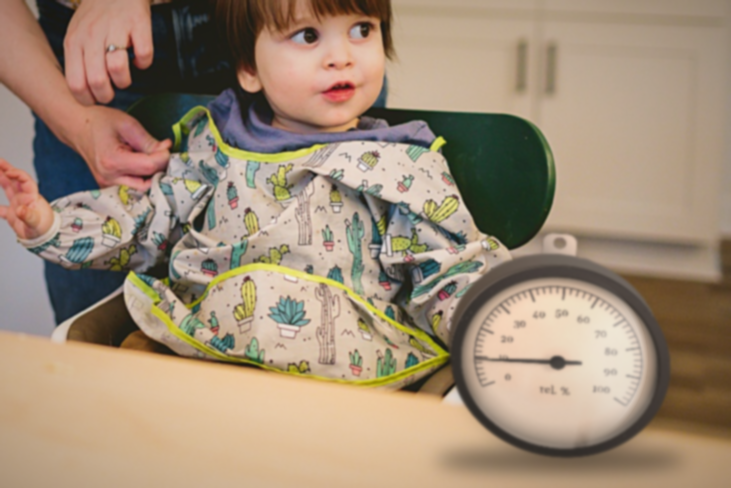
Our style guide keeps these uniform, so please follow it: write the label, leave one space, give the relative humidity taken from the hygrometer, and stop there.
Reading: 10 %
